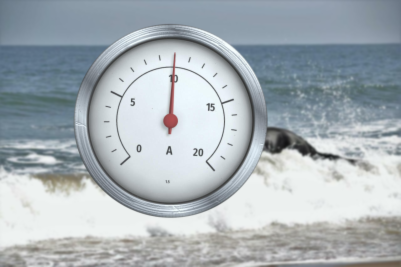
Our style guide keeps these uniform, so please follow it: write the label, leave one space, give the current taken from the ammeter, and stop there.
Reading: 10 A
